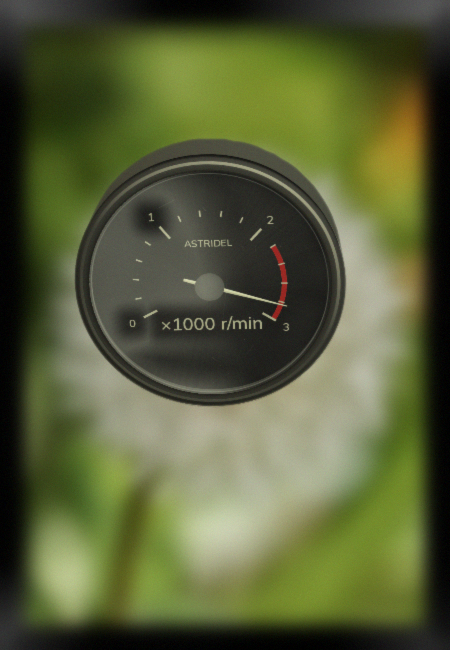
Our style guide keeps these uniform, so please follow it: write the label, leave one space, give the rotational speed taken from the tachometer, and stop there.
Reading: 2800 rpm
